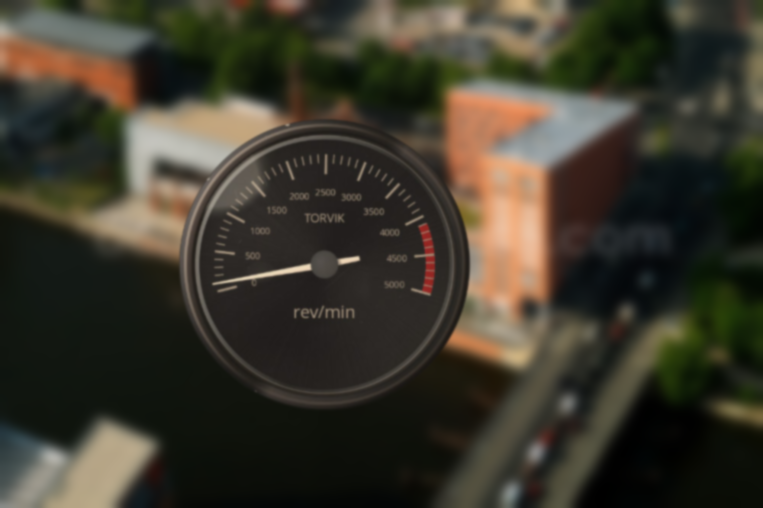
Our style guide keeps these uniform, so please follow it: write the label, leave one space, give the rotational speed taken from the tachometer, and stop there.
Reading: 100 rpm
